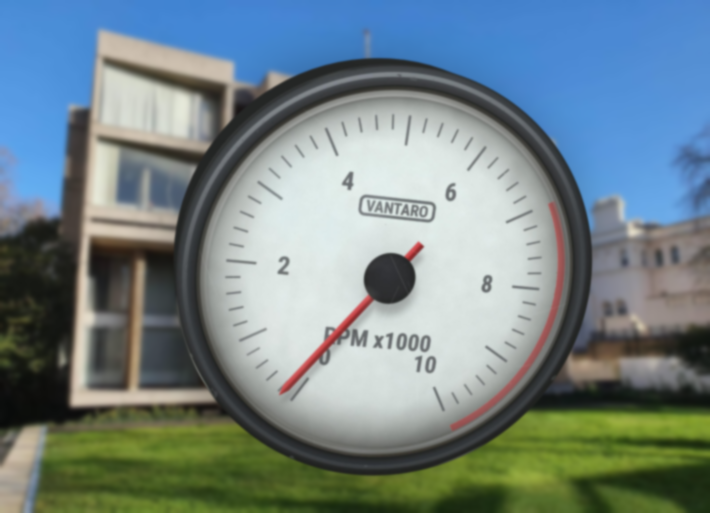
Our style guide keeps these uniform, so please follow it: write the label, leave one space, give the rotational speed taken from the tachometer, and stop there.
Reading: 200 rpm
